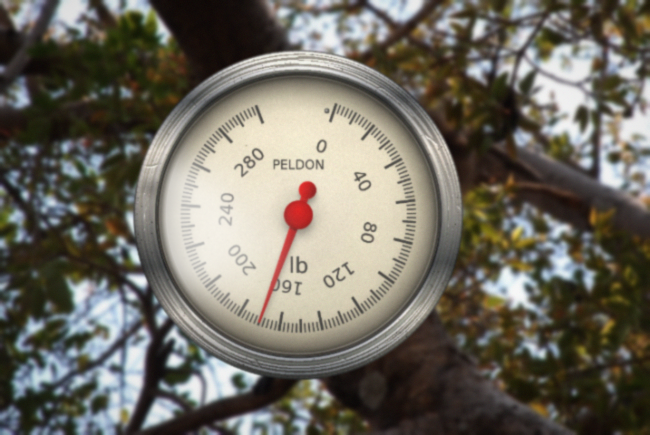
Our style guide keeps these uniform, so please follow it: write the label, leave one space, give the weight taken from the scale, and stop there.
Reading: 170 lb
